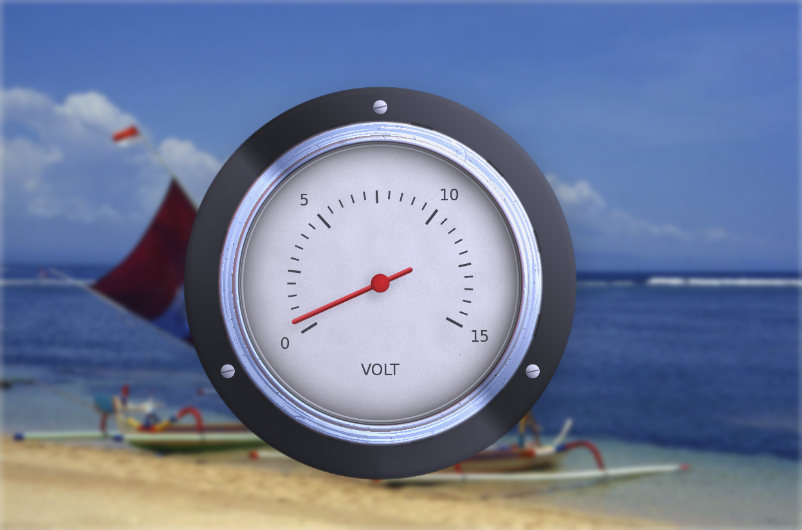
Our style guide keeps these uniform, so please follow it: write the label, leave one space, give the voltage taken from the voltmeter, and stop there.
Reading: 0.5 V
